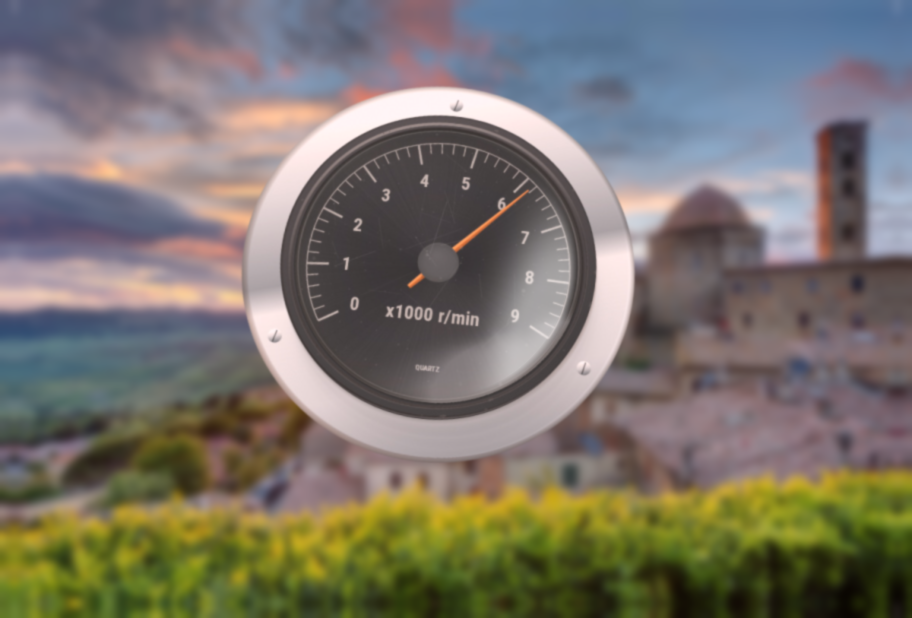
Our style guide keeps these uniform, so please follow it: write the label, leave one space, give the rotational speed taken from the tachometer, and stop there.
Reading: 6200 rpm
